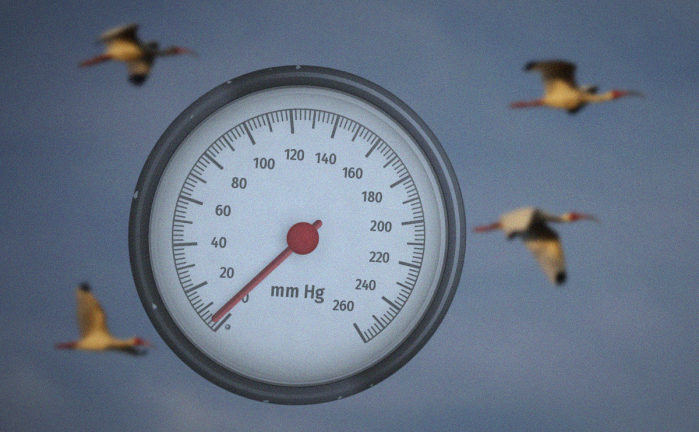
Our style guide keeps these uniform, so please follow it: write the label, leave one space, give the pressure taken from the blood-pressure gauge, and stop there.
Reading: 4 mmHg
